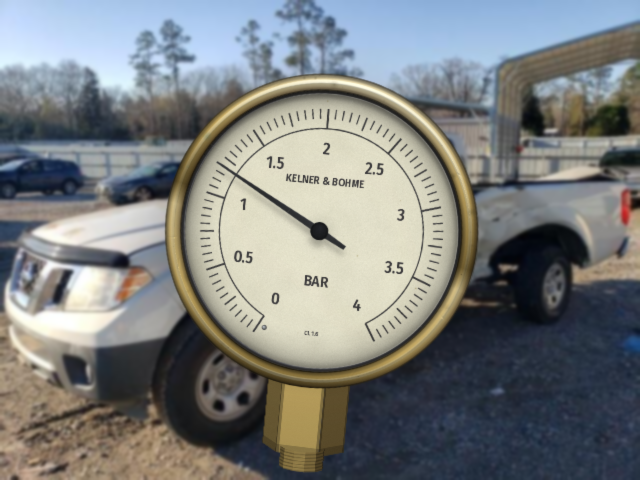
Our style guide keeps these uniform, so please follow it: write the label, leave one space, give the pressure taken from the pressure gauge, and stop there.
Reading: 1.2 bar
